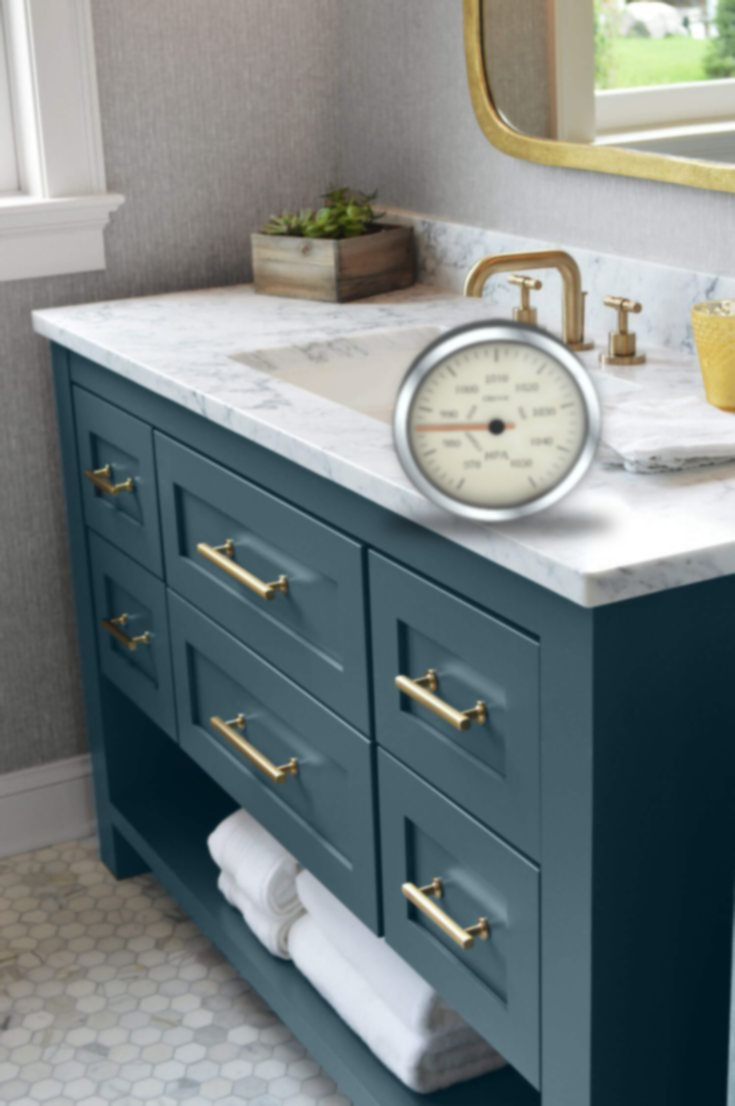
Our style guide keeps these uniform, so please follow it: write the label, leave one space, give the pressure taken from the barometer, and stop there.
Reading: 986 hPa
